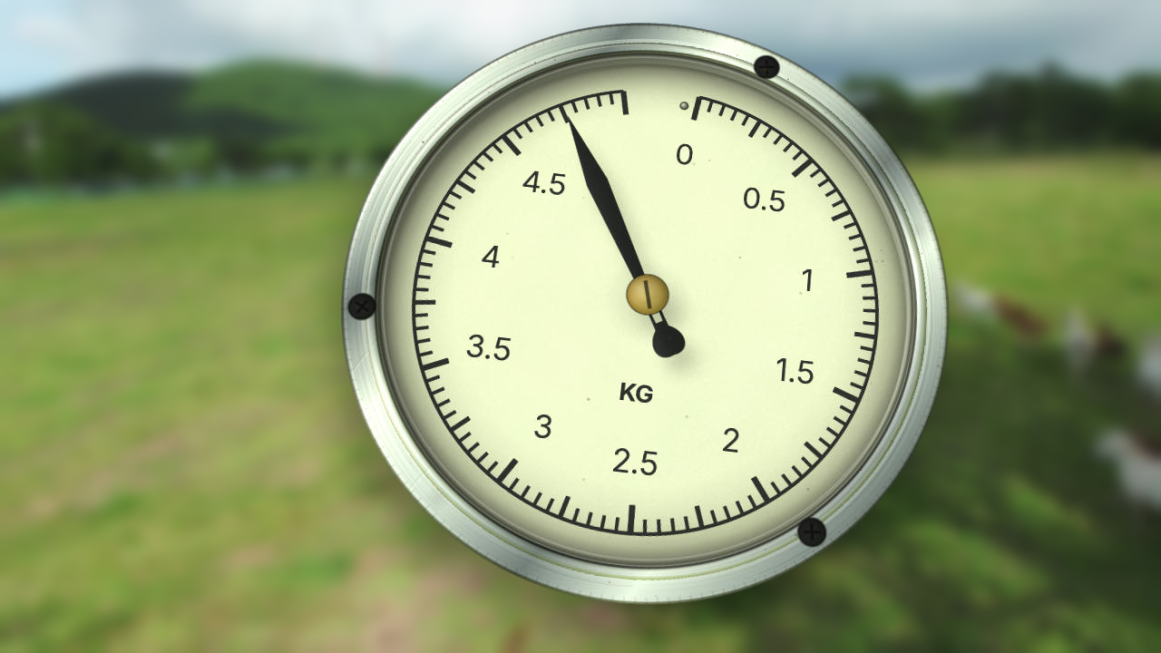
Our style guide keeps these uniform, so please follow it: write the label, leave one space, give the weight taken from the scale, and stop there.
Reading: 4.75 kg
